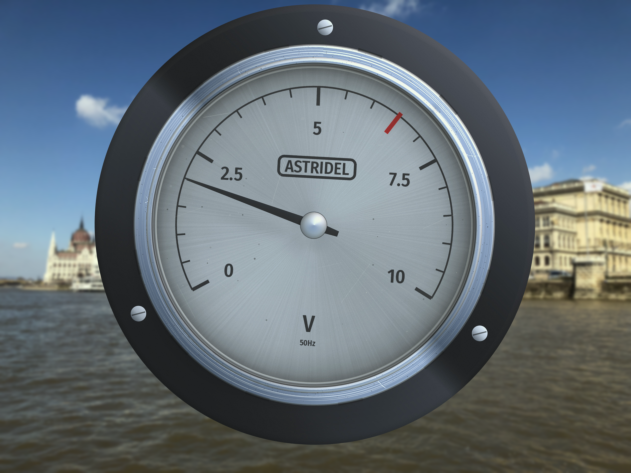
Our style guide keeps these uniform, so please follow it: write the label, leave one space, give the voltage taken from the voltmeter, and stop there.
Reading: 2 V
